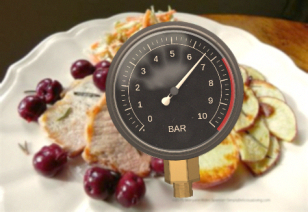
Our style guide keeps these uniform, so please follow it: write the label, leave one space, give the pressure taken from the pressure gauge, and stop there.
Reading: 6.6 bar
